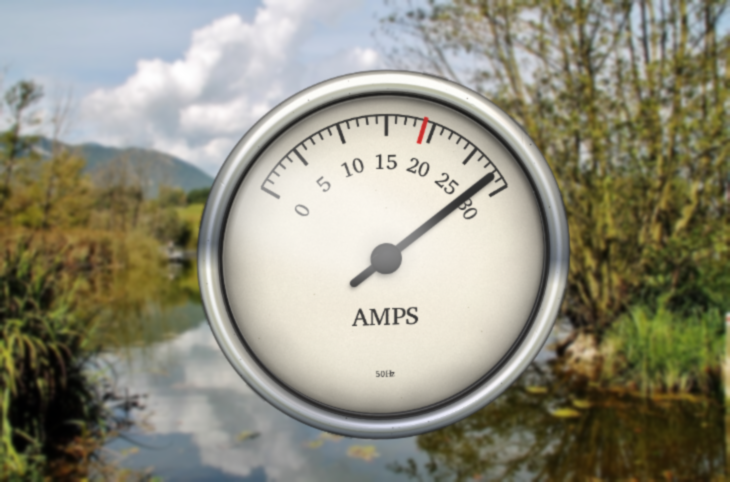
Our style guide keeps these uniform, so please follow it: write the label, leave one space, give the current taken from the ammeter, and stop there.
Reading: 28 A
